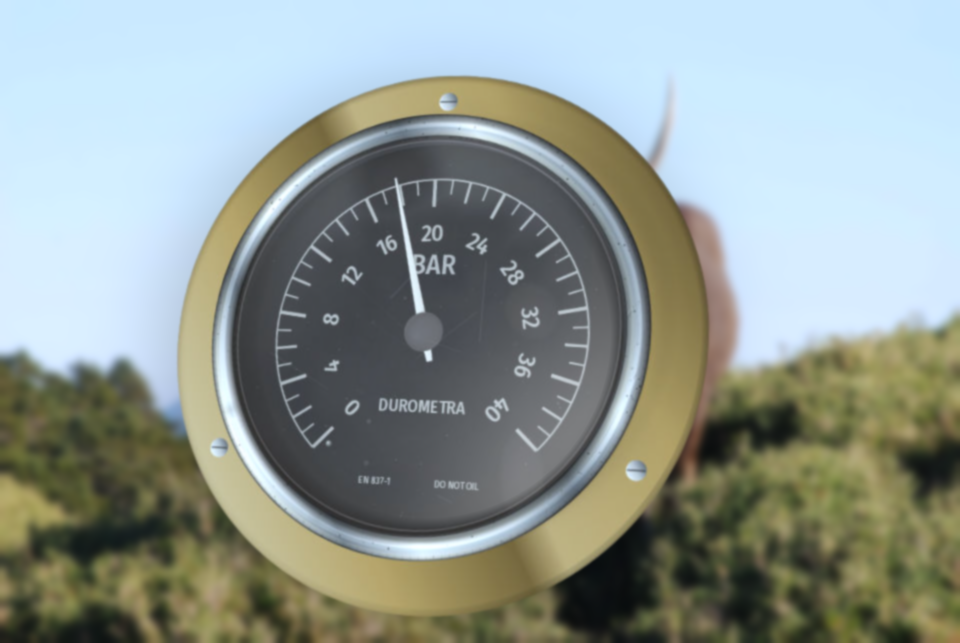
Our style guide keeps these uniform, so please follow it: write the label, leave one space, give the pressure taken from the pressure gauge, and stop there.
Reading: 18 bar
